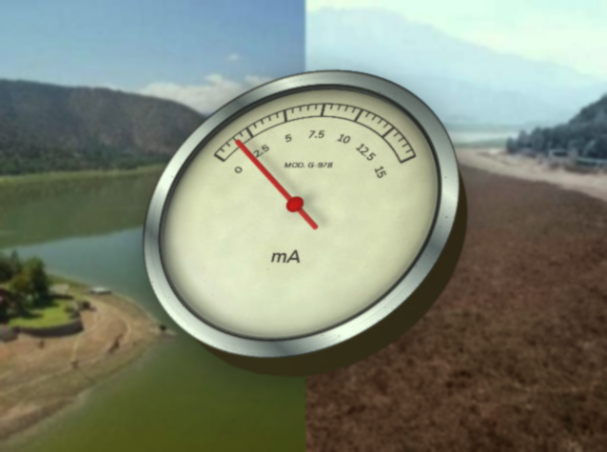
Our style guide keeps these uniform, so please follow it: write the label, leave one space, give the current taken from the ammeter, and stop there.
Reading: 1.5 mA
